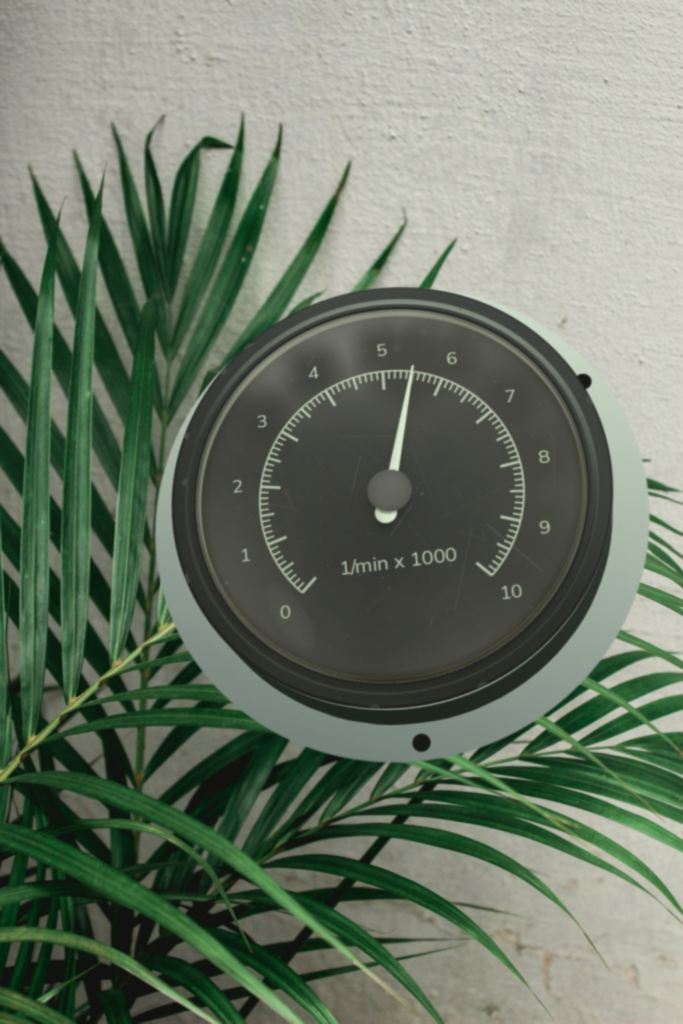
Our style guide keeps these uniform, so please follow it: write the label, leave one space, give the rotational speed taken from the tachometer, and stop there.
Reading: 5500 rpm
